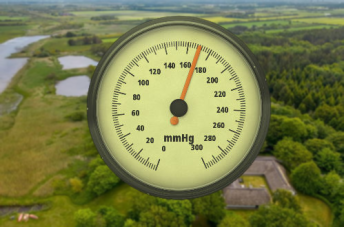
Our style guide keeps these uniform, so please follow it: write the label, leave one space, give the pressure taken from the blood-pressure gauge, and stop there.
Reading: 170 mmHg
